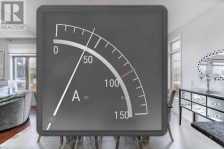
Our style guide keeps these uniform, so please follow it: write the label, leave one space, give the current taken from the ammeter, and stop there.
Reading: 40 A
